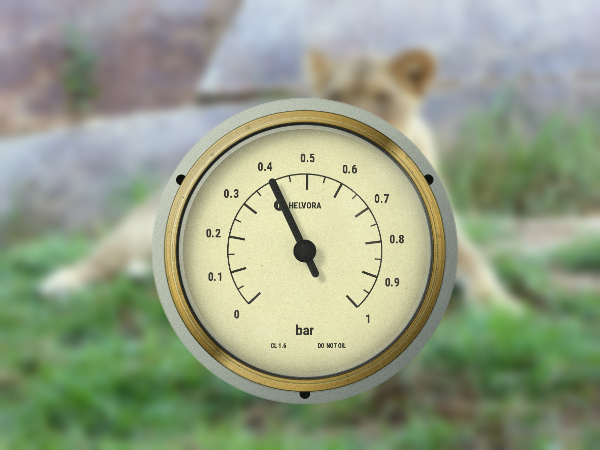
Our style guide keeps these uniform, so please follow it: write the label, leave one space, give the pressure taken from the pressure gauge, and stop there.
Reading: 0.4 bar
